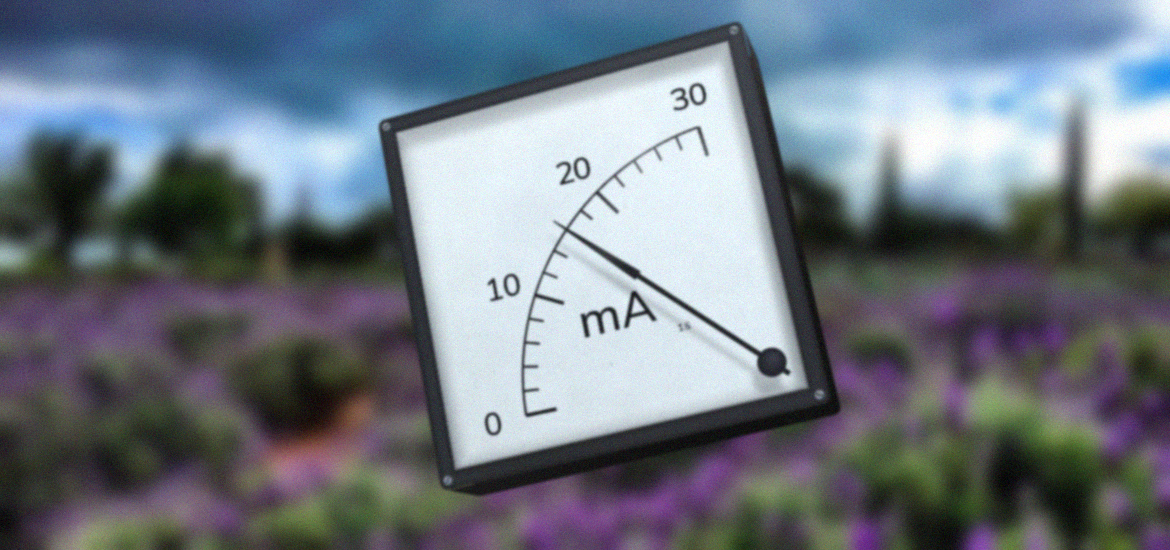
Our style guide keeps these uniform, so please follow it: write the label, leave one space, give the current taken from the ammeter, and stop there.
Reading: 16 mA
